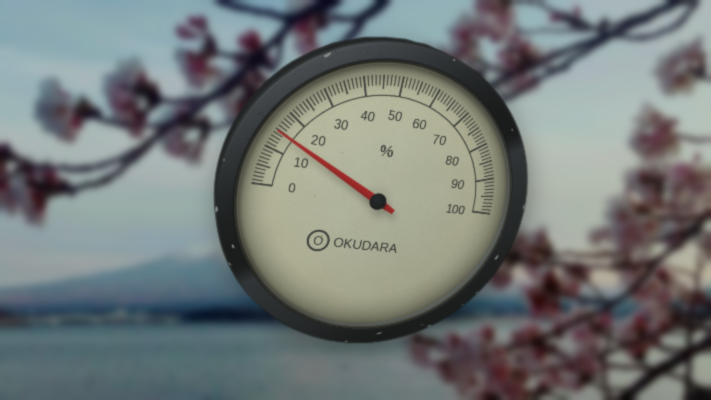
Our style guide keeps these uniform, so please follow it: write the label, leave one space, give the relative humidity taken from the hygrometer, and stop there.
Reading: 15 %
